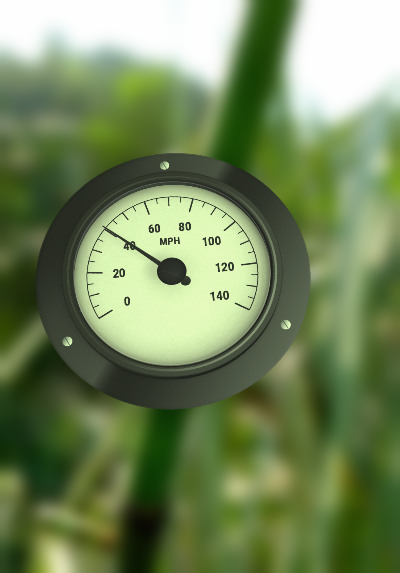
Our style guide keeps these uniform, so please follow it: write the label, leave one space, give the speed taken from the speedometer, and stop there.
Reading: 40 mph
